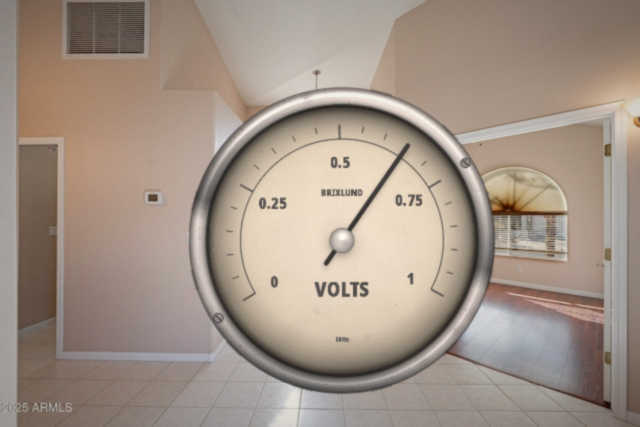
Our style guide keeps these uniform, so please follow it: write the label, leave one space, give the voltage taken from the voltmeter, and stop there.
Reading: 0.65 V
